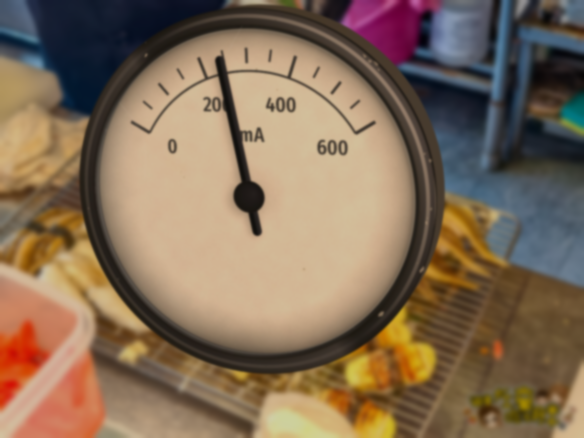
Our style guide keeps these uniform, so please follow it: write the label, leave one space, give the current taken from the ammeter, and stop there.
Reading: 250 mA
